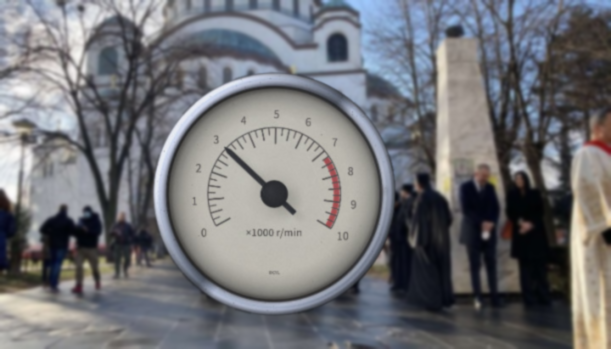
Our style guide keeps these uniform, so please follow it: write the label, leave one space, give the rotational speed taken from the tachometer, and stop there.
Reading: 3000 rpm
